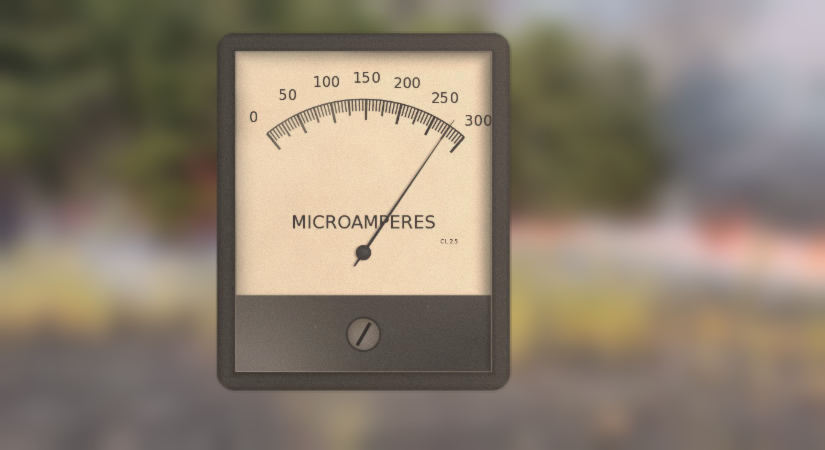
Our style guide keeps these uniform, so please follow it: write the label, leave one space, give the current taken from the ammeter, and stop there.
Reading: 275 µA
